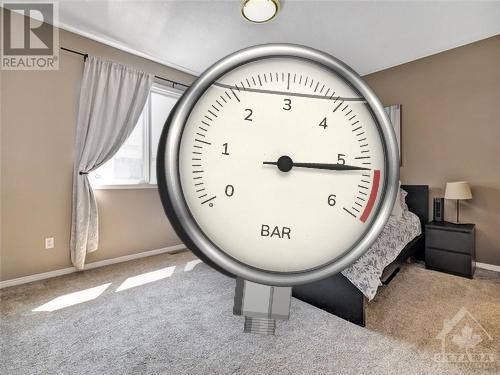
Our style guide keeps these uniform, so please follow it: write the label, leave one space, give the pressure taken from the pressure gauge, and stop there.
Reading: 5.2 bar
